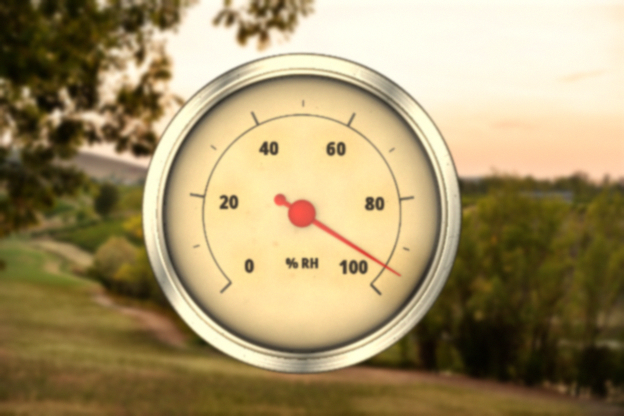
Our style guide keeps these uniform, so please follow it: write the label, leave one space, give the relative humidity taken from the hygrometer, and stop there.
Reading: 95 %
